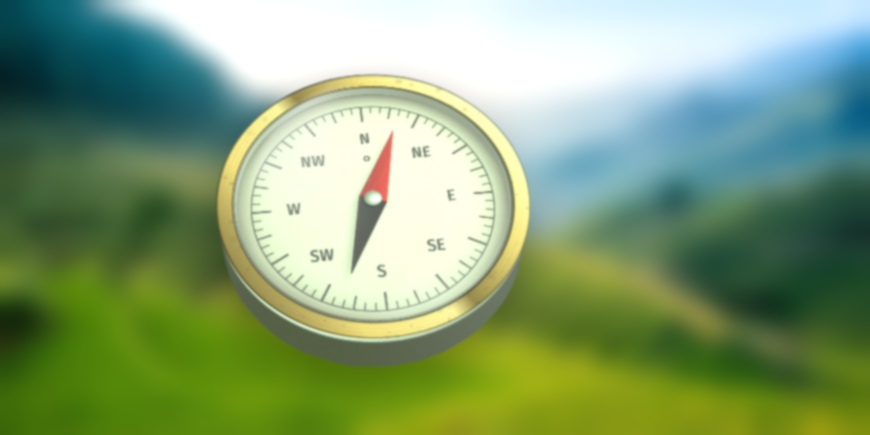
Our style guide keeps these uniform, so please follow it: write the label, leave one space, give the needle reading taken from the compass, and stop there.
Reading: 20 °
